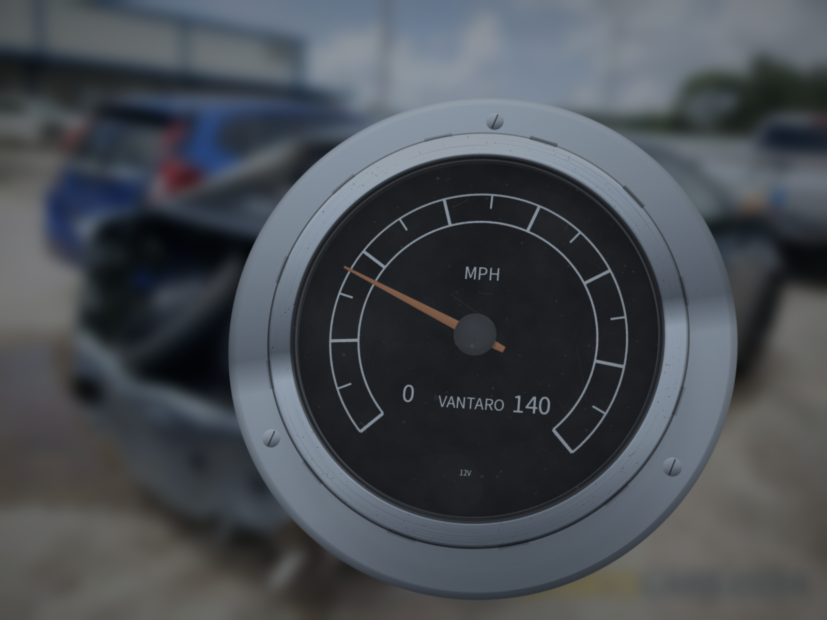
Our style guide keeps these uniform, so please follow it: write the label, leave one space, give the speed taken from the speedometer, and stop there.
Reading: 35 mph
